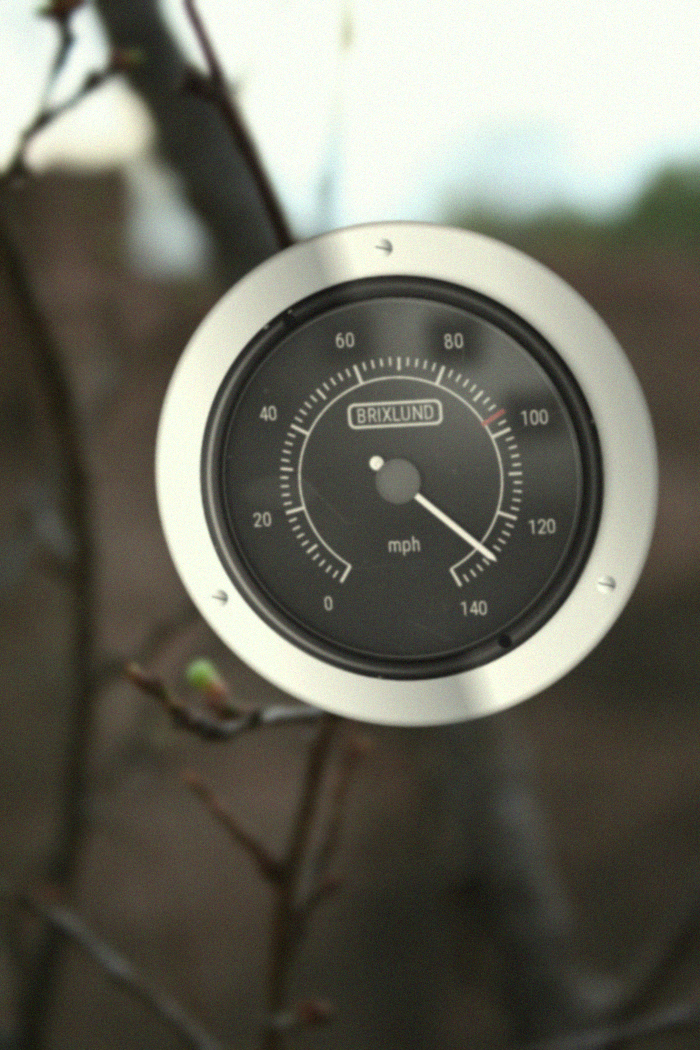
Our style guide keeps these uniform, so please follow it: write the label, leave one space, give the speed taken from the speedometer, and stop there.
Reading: 130 mph
